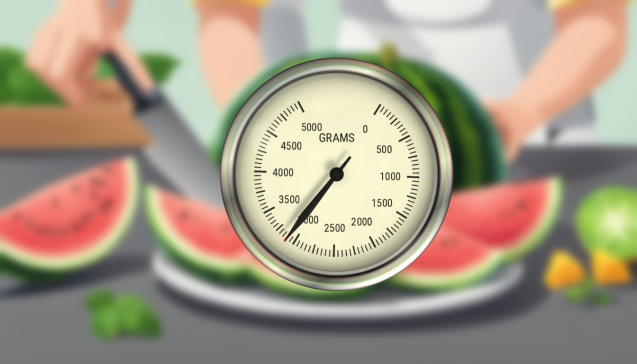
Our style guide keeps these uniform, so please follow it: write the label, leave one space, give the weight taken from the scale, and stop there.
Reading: 3100 g
